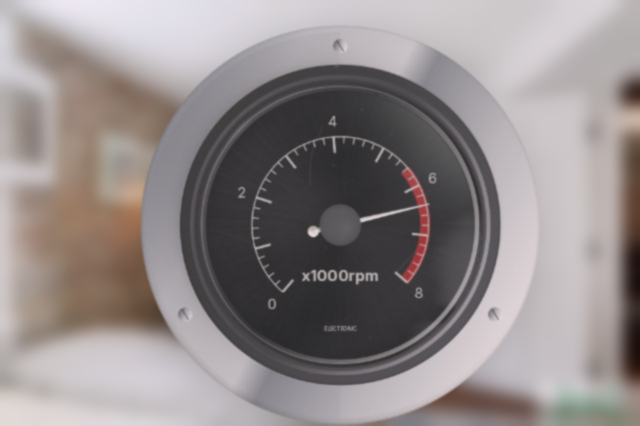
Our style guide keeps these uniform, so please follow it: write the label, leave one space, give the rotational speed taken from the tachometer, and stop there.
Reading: 6400 rpm
